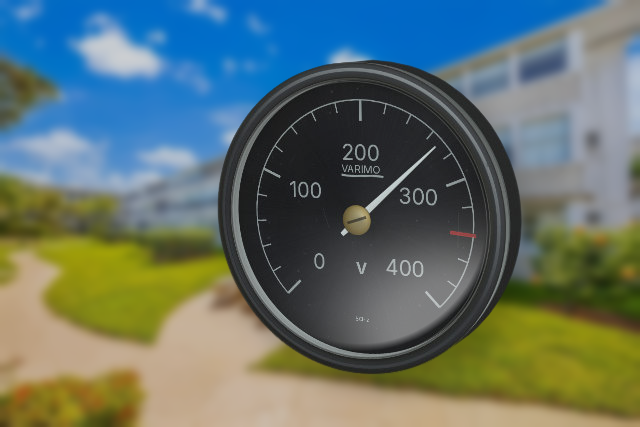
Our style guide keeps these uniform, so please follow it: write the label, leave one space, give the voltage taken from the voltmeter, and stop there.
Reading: 270 V
